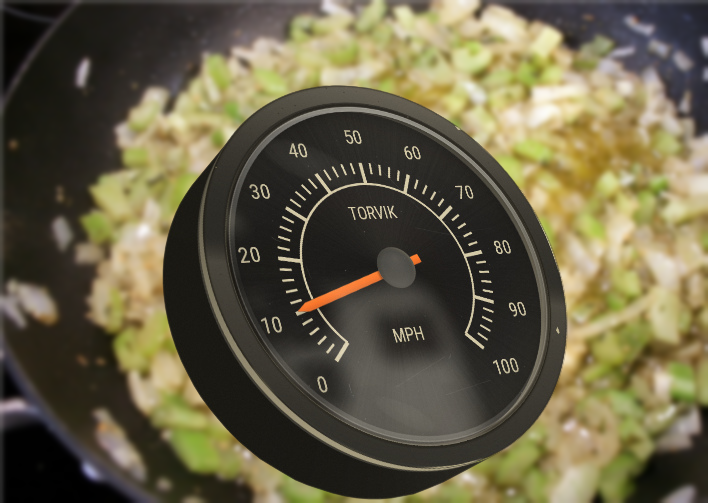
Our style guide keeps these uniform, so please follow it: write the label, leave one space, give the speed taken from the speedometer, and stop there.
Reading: 10 mph
